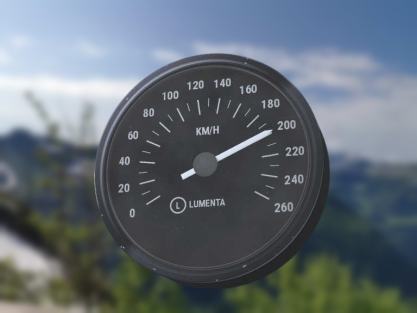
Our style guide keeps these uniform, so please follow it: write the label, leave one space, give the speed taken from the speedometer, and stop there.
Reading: 200 km/h
